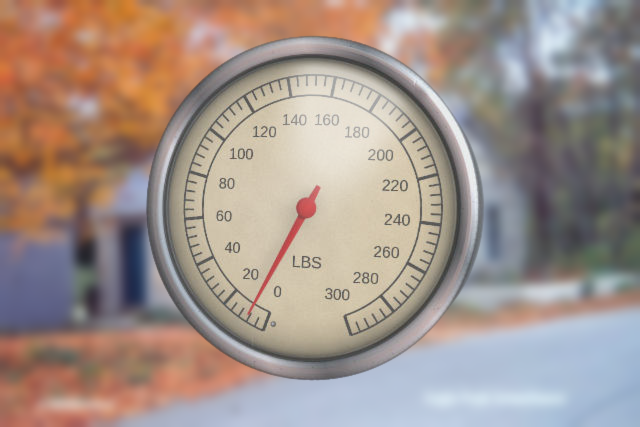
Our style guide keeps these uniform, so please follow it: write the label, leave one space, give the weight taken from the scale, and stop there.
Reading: 8 lb
